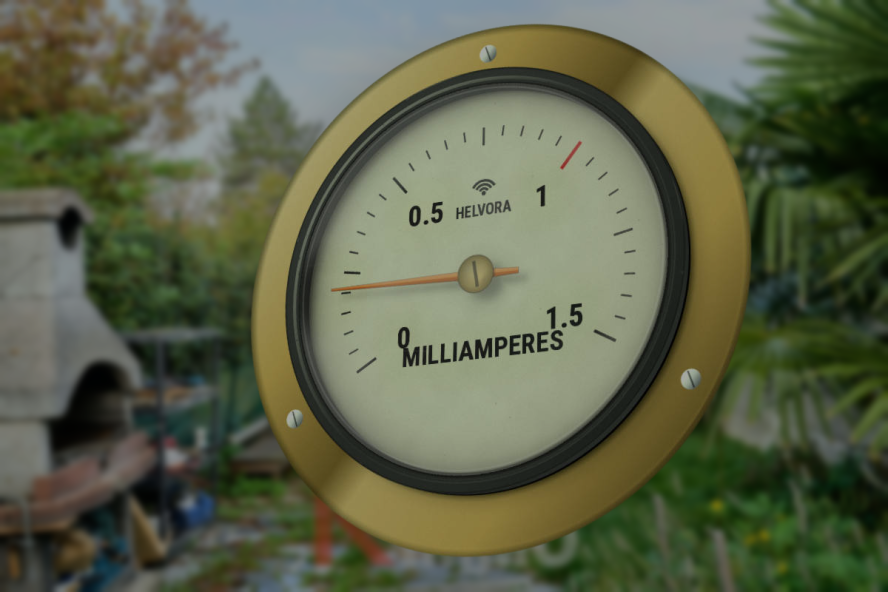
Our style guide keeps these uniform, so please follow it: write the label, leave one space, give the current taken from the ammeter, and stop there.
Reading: 0.2 mA
